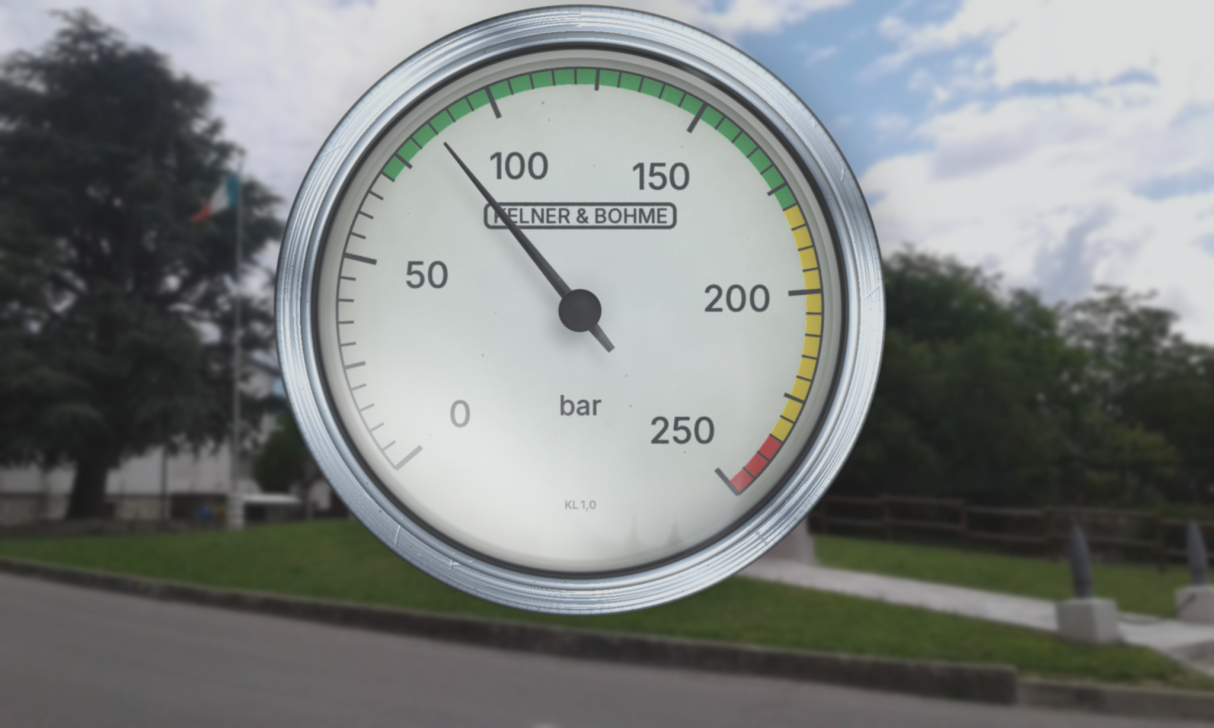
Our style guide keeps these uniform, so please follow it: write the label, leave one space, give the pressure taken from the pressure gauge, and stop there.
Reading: 85 bar
